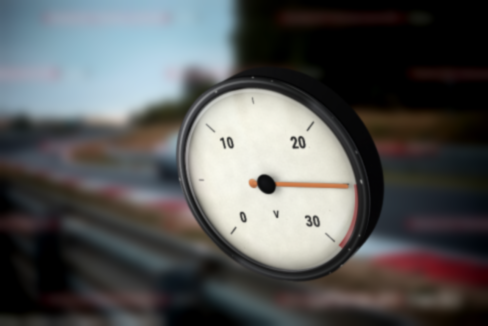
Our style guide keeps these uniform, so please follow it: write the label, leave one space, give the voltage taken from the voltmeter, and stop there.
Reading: 25 V
